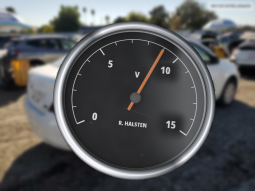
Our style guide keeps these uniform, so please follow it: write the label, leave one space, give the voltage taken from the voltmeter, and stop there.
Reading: 9 V
